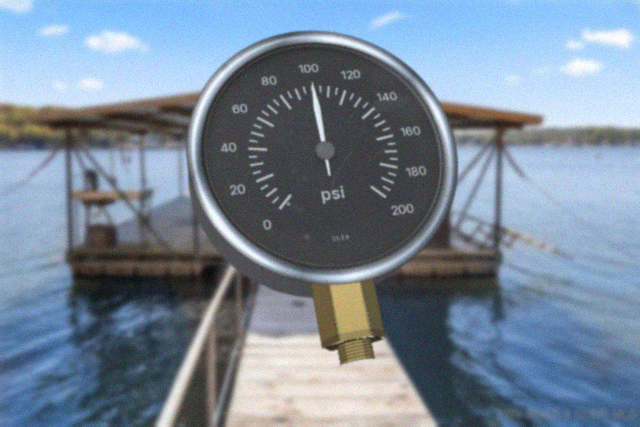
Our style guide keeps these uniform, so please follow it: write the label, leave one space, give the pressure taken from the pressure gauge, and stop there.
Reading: 100 psi
